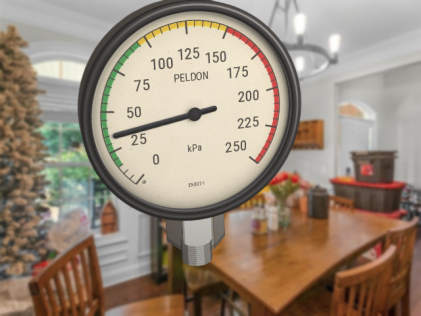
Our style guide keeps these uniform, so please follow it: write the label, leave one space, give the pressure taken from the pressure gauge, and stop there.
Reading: 35 kPa
